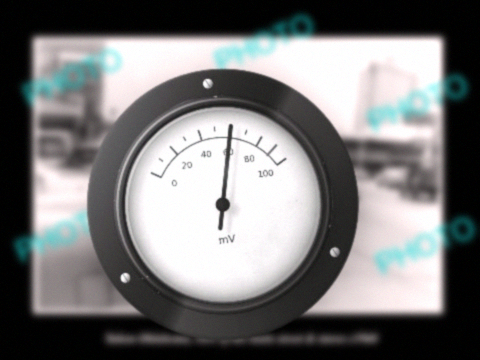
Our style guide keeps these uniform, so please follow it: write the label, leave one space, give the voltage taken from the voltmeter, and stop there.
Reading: 60 mV
